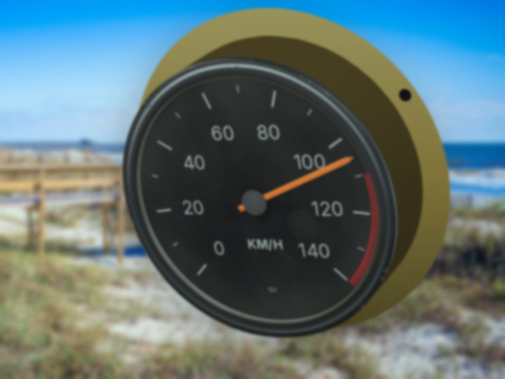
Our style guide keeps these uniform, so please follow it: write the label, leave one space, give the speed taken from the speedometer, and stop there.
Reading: 105 km/h
